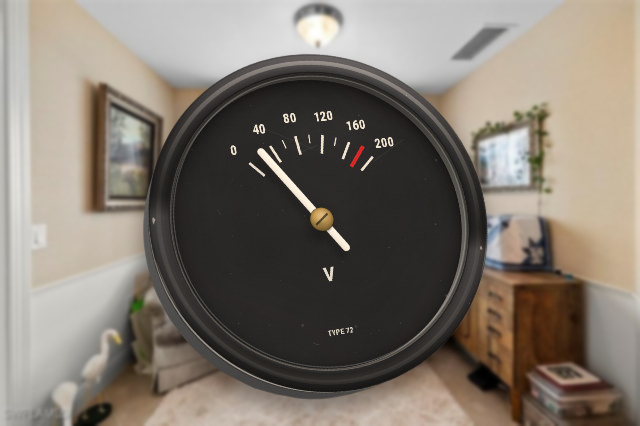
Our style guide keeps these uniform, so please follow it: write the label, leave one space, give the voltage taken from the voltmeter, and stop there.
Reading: 20 V
